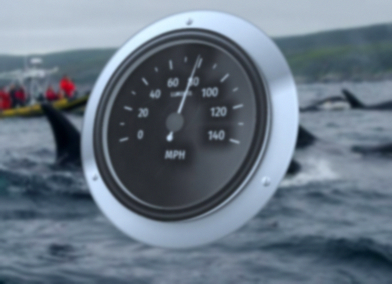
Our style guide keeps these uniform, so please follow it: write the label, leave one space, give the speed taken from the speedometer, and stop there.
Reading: 80 mph
